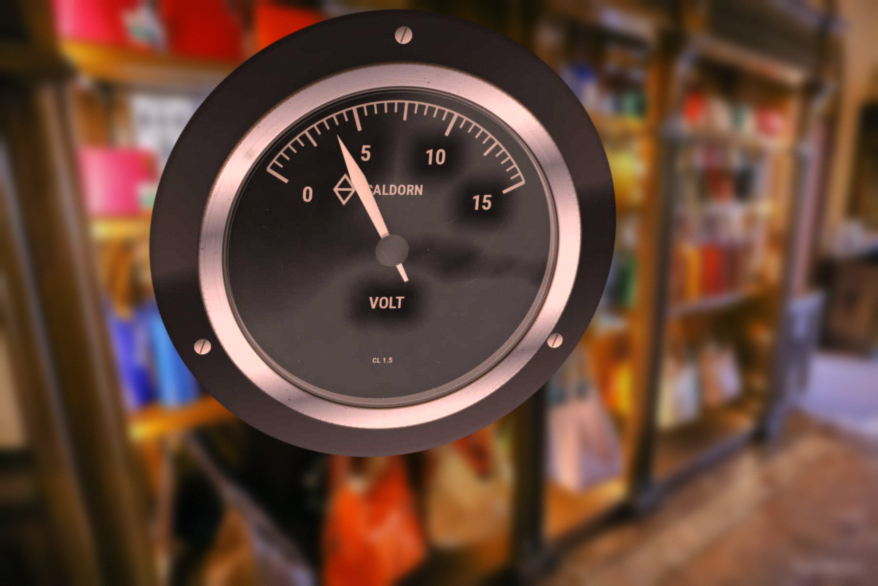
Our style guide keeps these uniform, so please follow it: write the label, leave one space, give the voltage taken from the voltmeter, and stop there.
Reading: 3.75 V
